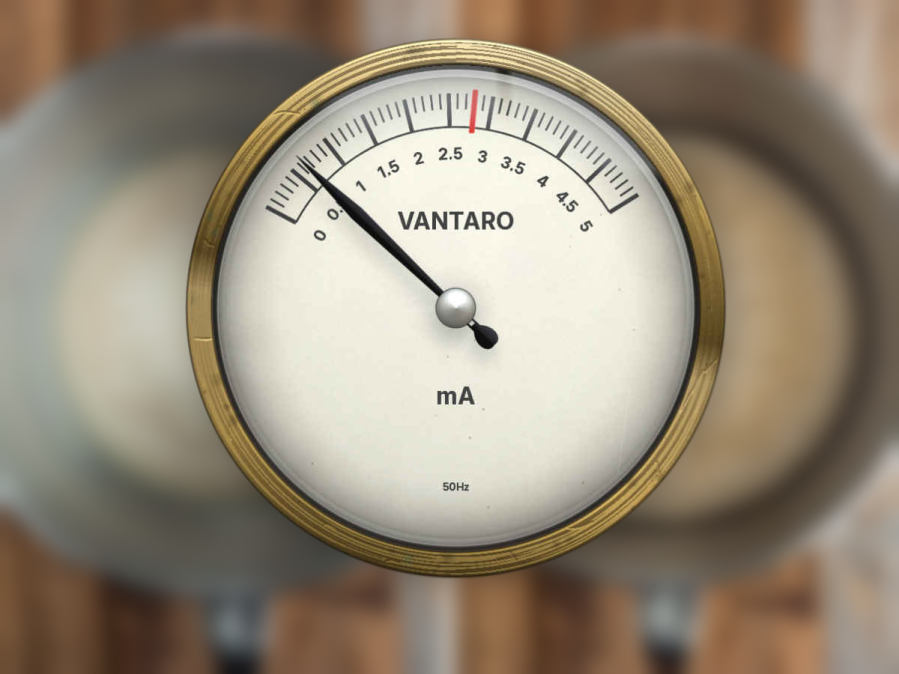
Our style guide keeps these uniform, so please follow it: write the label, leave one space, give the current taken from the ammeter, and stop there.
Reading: 0.65 mA
